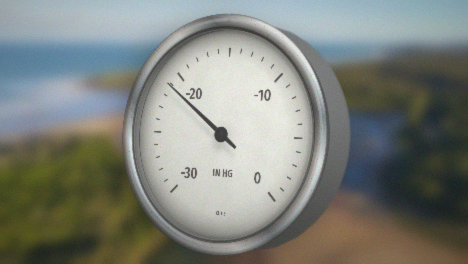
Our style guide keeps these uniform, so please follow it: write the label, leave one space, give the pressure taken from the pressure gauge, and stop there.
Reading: -21 inHg
